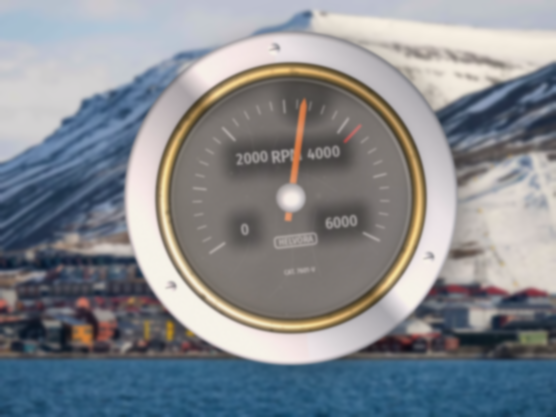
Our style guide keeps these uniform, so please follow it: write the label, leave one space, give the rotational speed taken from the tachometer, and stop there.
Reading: 3300 rpm
